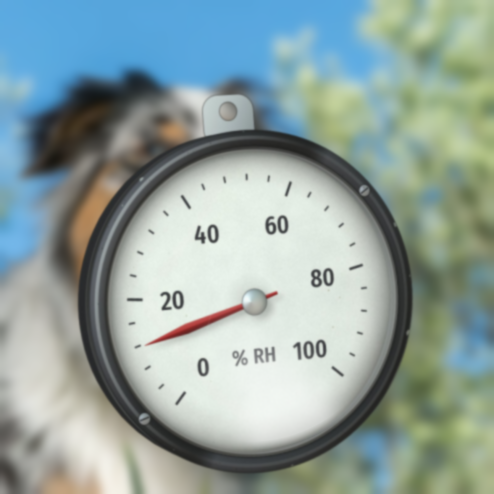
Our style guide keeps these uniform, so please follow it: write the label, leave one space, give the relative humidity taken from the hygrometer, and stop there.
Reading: 12 %
